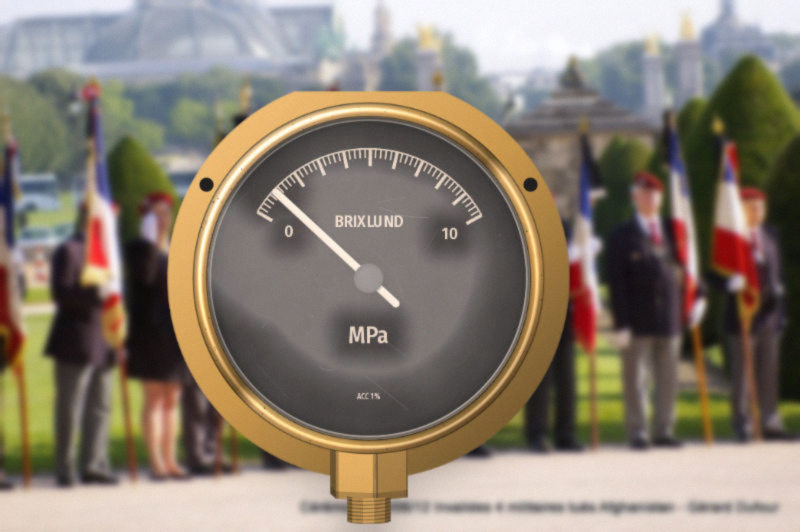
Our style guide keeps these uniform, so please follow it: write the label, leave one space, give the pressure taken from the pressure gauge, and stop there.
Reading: 1 MPa
